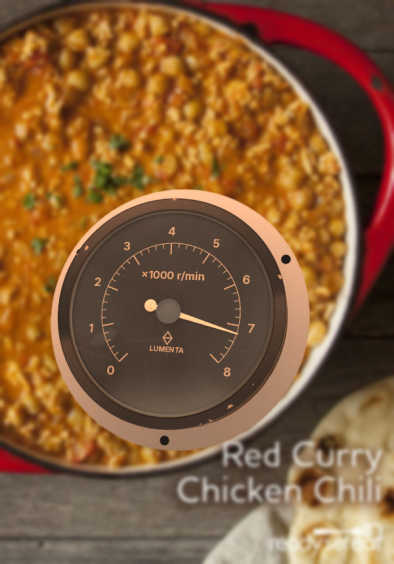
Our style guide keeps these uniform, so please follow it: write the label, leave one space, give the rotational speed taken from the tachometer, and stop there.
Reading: 7200 rpm
